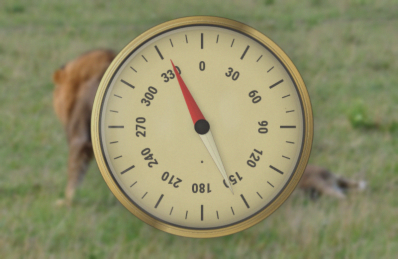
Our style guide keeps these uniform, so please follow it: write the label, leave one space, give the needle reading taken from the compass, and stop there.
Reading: 335 °
